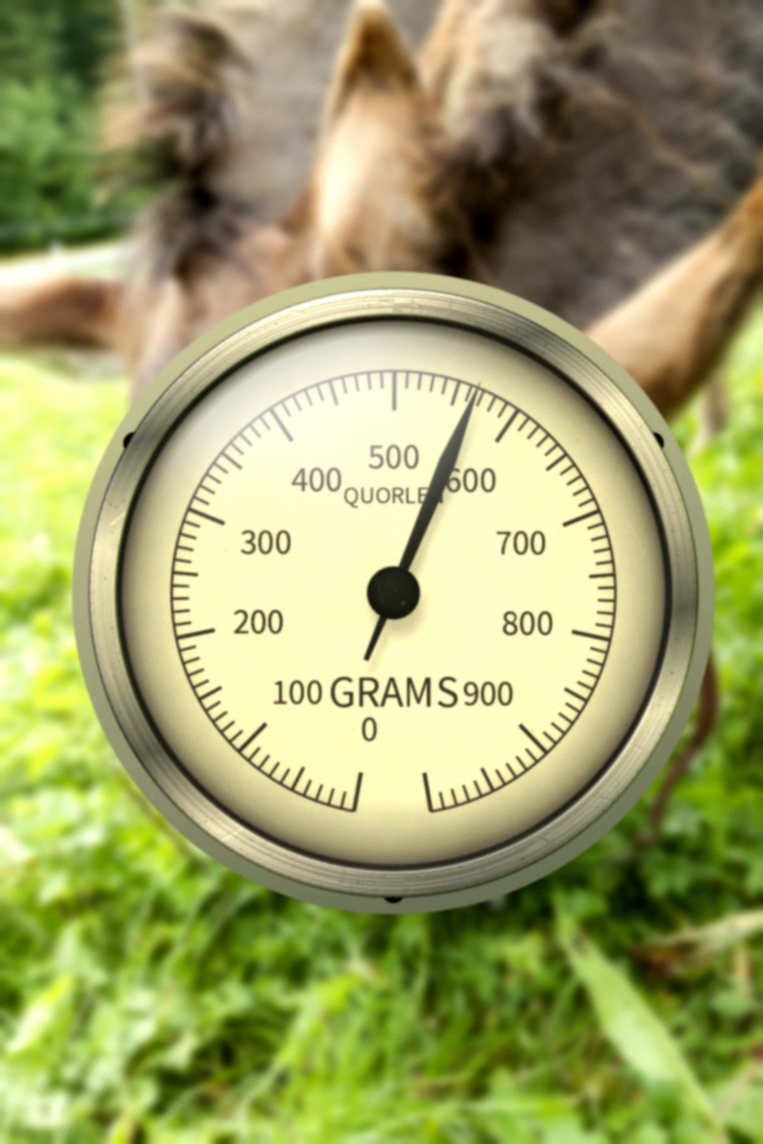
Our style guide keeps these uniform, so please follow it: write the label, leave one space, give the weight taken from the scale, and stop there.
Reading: 565 g
